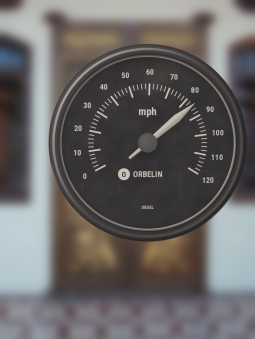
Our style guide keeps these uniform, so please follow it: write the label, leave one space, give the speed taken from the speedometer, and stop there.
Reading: 84 mph
